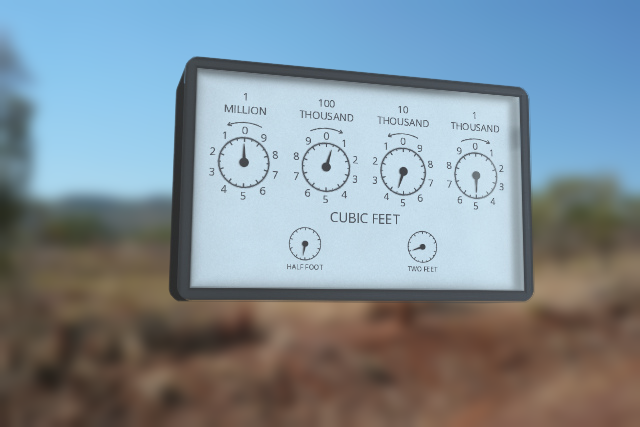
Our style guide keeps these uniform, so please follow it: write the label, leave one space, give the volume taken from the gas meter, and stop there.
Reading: 4500 ft³
